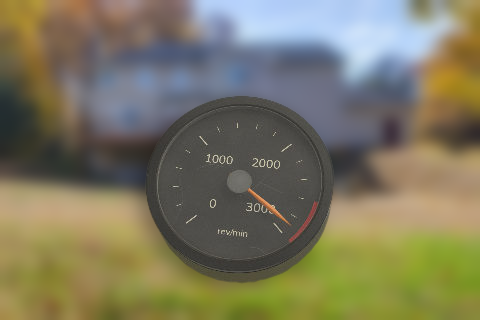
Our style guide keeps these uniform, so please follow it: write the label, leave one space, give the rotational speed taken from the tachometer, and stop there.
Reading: 2900 rpm
